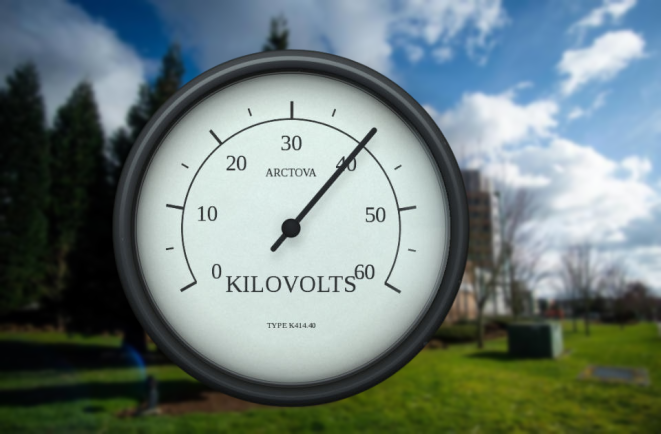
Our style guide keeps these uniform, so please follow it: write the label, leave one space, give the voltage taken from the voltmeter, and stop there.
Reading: 40 kV
